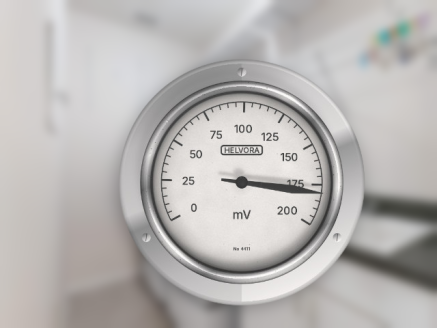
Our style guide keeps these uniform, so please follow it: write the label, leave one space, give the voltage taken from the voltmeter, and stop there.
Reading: 180 mV
